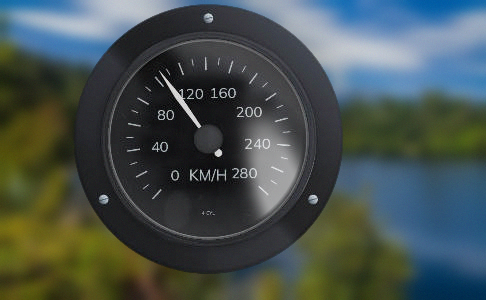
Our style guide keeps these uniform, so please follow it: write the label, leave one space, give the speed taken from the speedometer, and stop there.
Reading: 105 km/h
